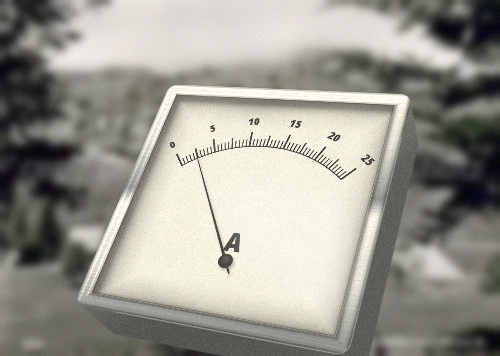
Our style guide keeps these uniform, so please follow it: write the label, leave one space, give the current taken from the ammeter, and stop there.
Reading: 2.5 A
